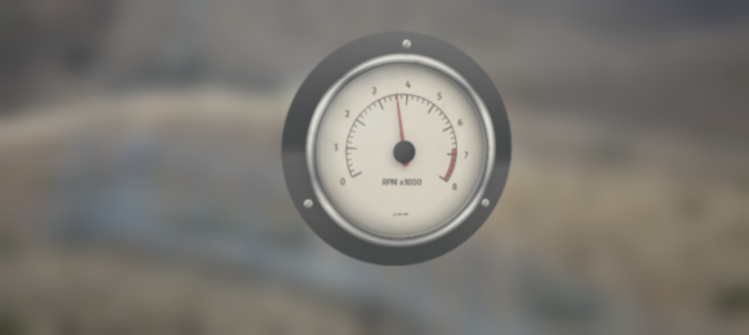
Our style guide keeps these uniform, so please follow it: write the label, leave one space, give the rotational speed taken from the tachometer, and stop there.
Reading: 3600 rpm
